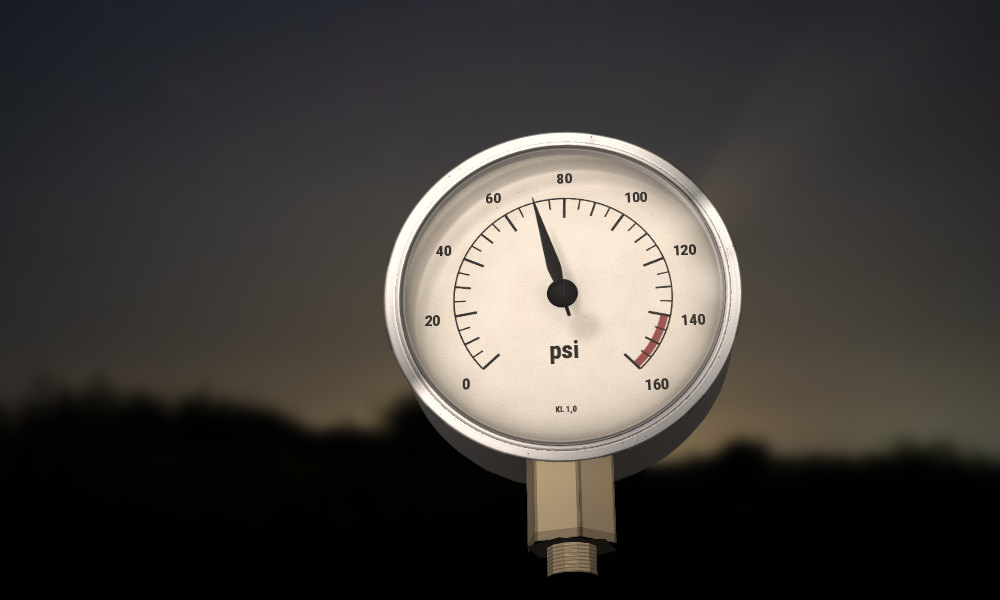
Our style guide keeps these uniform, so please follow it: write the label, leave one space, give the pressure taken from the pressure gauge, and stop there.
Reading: 70 psi
